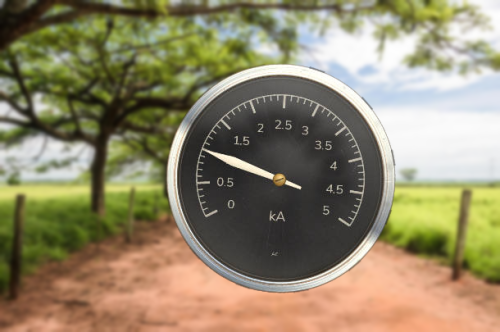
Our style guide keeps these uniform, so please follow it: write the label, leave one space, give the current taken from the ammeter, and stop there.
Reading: 1 kA
